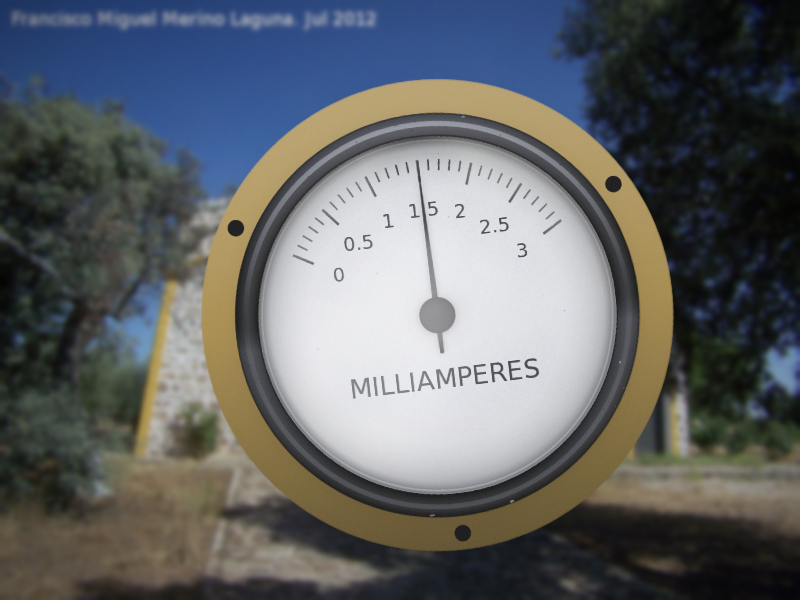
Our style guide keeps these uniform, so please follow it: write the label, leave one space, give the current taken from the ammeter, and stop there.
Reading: 1.5 mA
